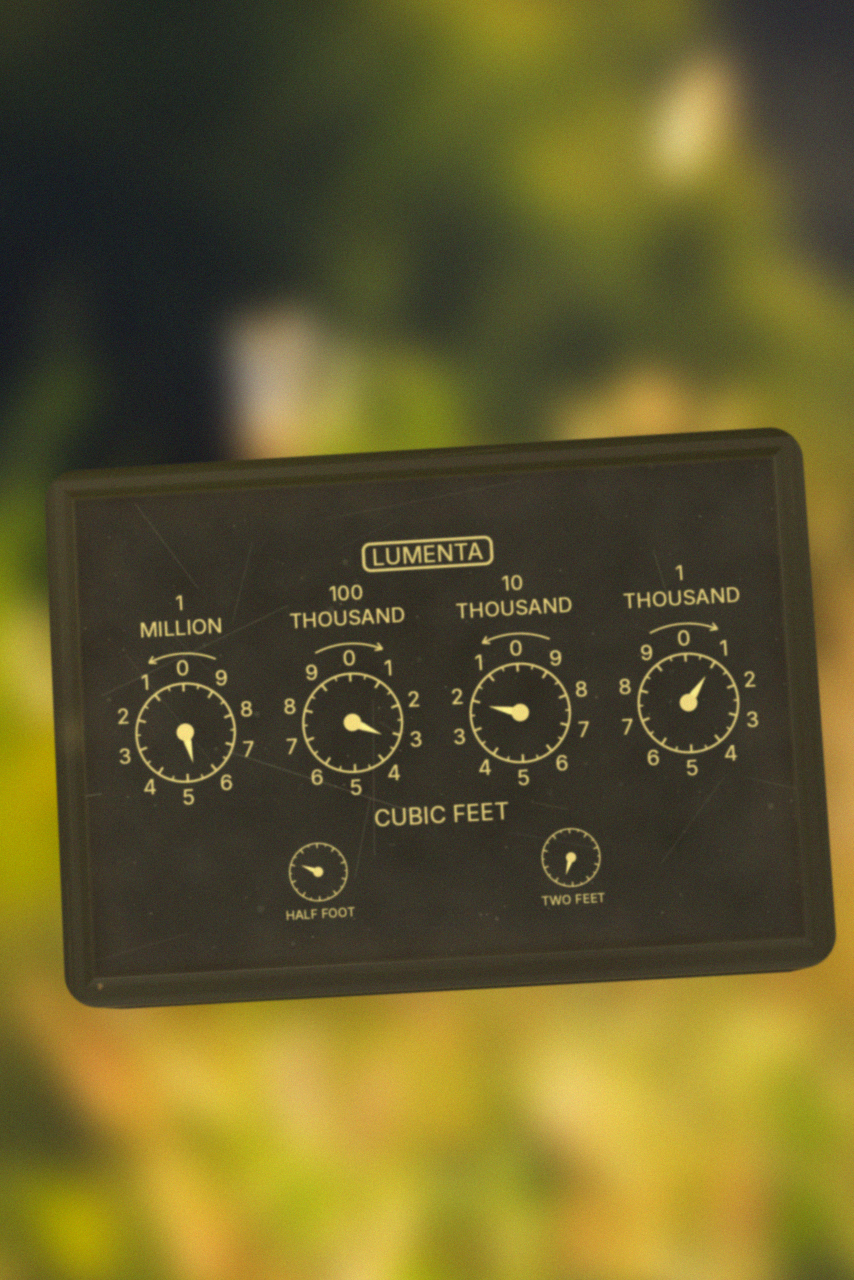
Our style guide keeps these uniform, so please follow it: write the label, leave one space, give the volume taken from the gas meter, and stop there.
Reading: 532100 ft³
